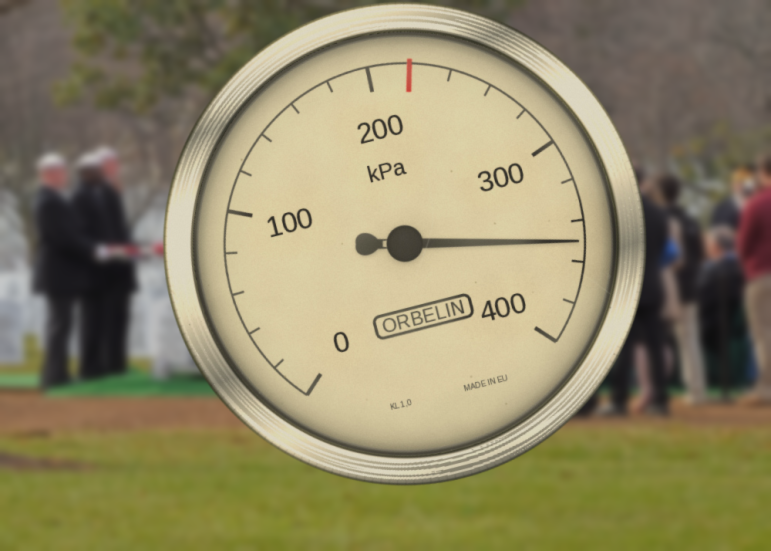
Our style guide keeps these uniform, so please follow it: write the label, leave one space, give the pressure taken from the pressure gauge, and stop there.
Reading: 350 kPa
